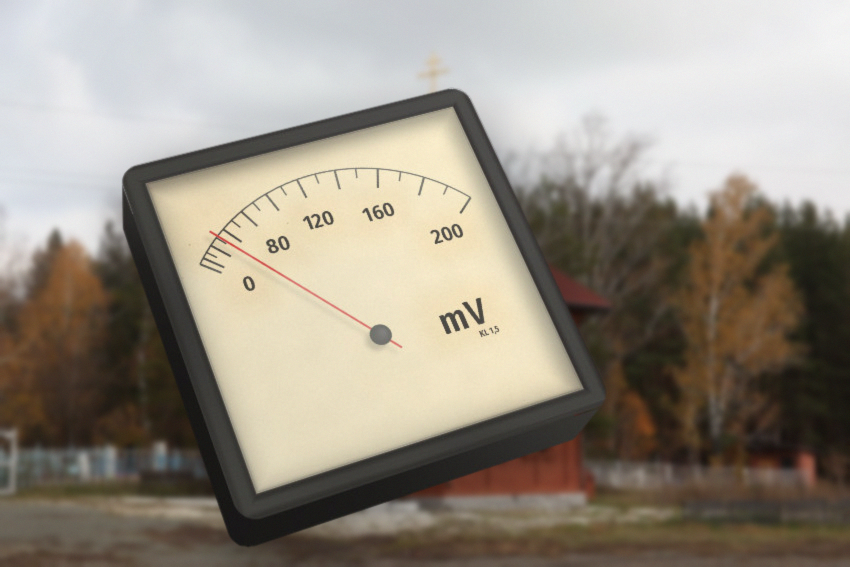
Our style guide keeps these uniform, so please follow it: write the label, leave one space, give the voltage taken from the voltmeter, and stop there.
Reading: 50 mV
